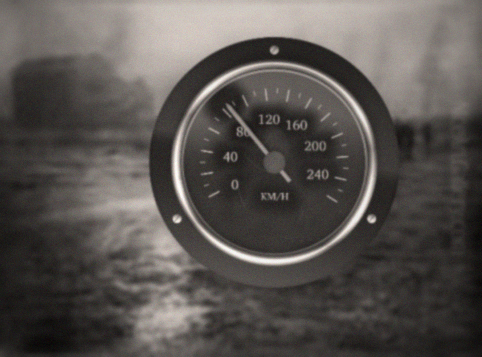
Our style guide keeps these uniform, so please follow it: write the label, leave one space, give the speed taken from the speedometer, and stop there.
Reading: 85 km/h
